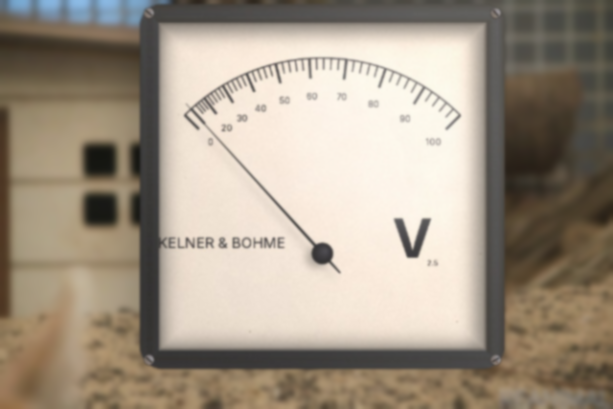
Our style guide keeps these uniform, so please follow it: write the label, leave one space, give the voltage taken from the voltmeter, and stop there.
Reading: 10 V
